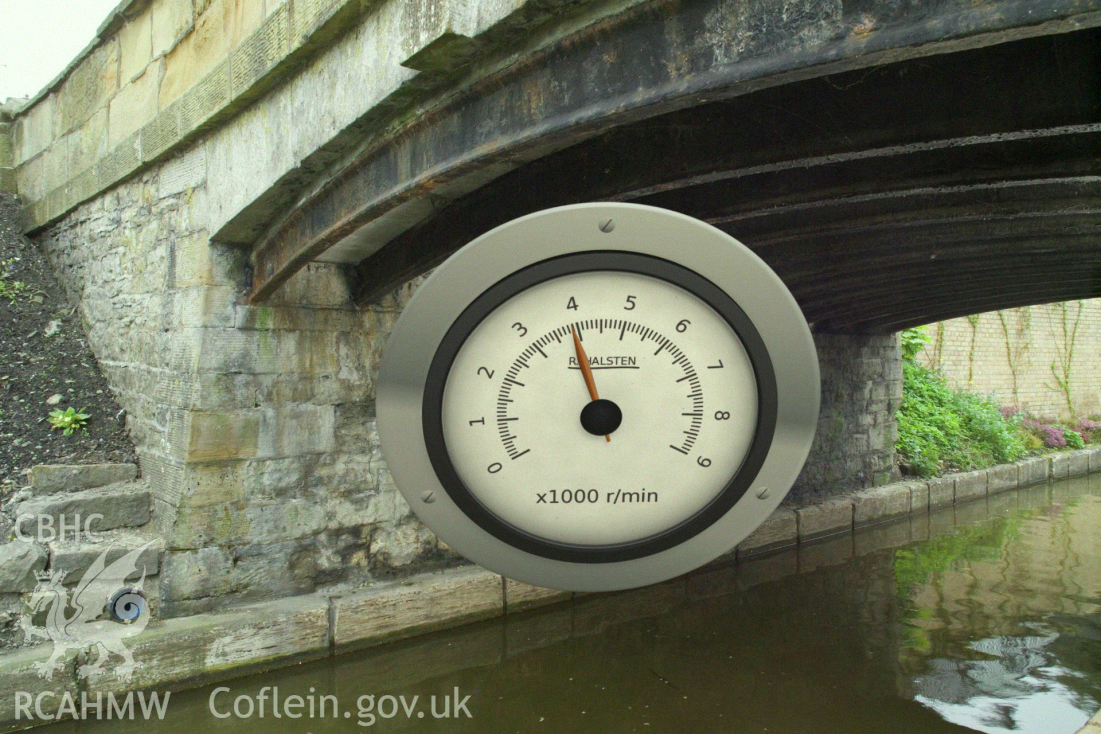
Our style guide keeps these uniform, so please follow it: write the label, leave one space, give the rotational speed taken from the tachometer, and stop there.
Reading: 3900 rpm
